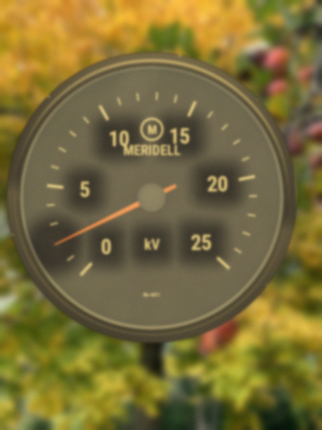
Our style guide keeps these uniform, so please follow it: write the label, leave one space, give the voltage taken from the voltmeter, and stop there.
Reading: 2 kV
